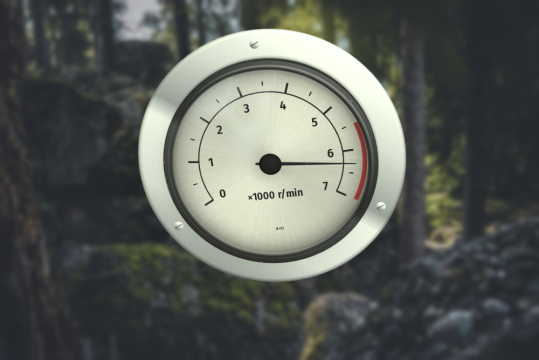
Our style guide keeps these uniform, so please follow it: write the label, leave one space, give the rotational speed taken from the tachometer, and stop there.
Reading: 6250 rpm
